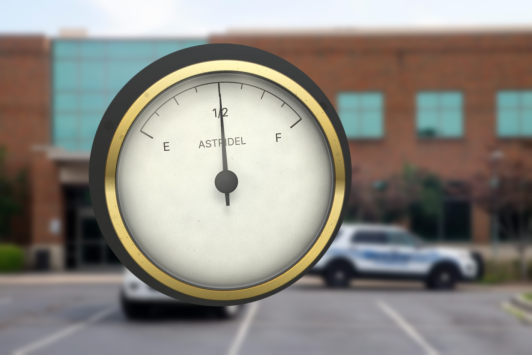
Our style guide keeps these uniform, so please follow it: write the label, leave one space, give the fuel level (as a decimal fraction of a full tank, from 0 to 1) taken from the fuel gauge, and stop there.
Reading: 0.5
